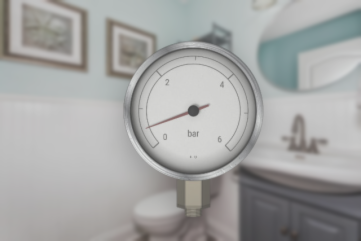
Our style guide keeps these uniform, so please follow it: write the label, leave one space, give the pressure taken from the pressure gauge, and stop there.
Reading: 0.5 bar
